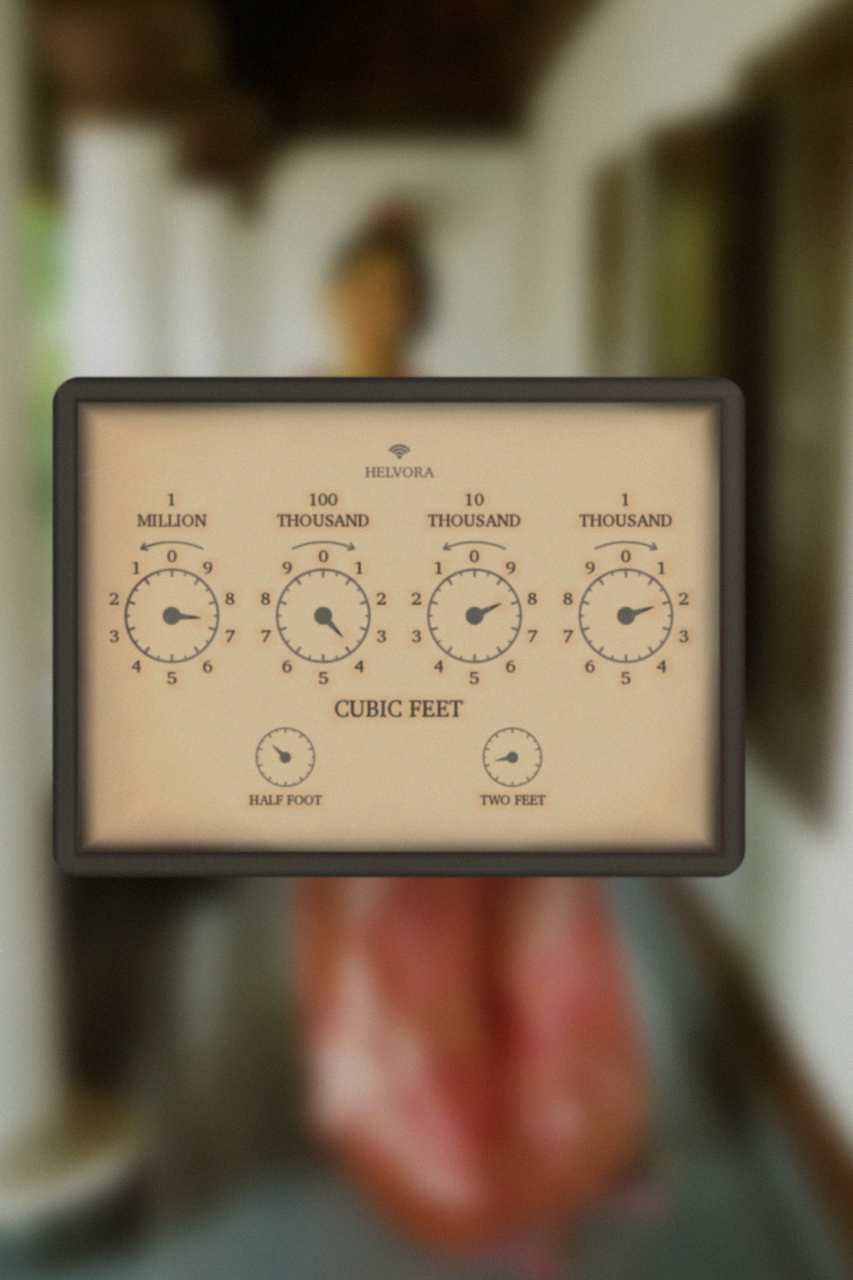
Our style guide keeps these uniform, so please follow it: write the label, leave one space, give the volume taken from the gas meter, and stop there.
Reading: 738200 ft³
